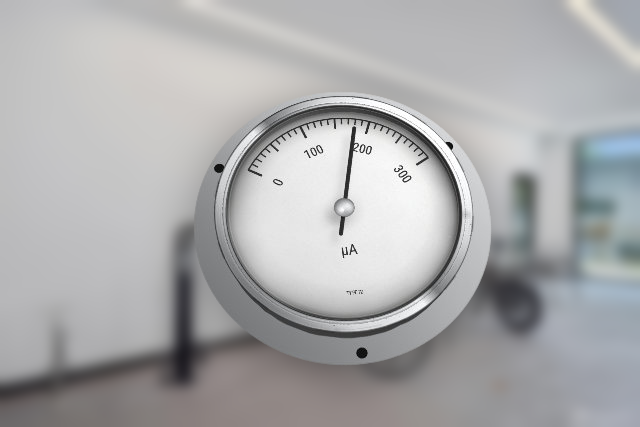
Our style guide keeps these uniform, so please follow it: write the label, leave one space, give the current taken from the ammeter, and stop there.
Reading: 180 µA
